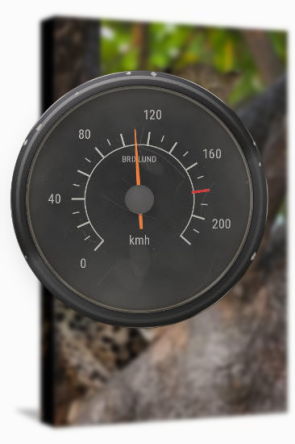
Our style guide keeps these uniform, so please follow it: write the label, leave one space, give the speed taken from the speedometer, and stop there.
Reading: 110 km/h
